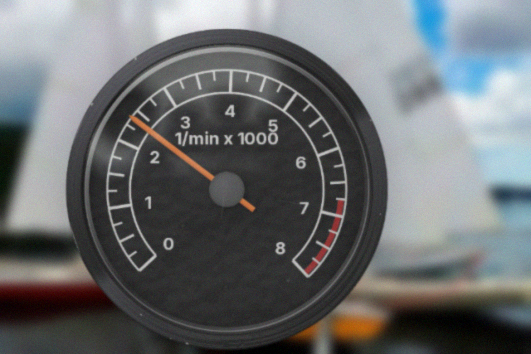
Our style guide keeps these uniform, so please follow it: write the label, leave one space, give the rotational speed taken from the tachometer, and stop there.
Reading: 2375 rpm
